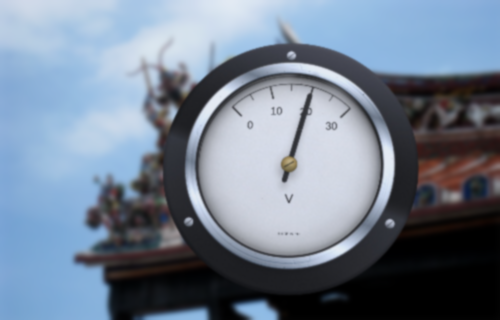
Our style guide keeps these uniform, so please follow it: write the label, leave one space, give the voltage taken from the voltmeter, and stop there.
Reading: 20 V
